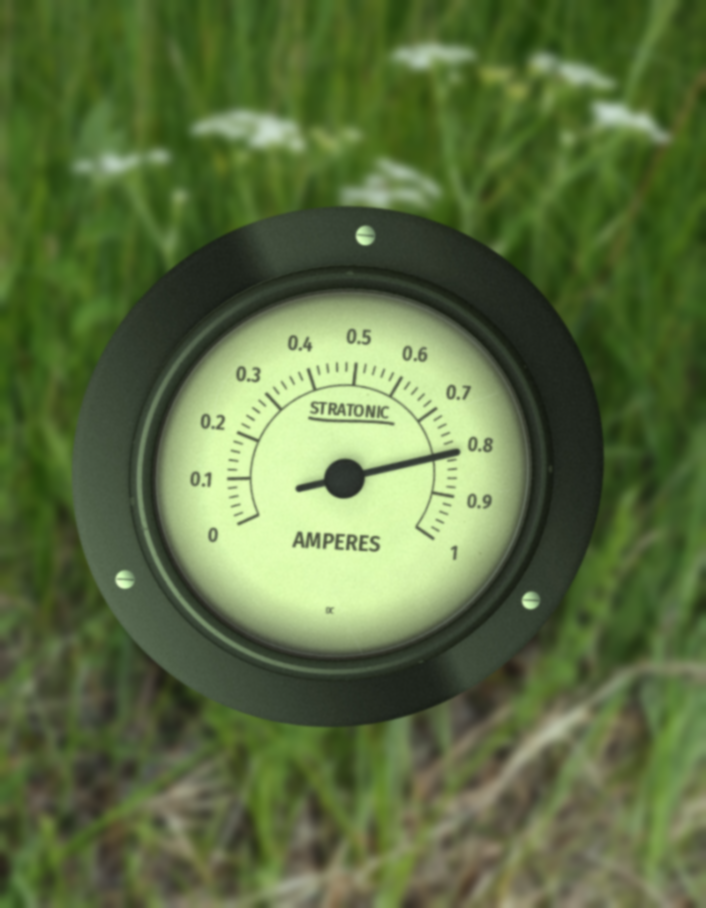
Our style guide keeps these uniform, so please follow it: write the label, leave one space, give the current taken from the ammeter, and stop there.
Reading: 0.8 A
